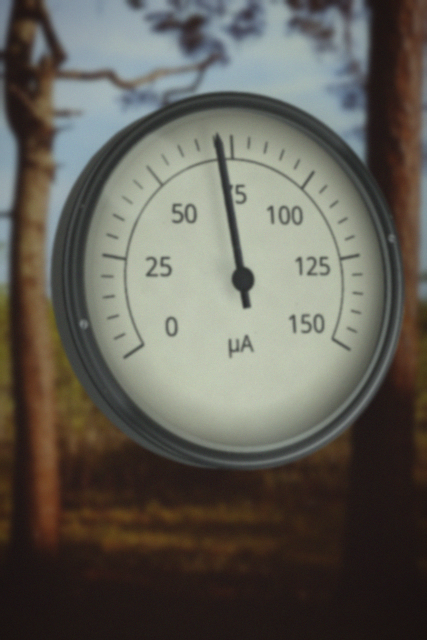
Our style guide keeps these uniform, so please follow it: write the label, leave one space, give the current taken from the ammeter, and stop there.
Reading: 70 µA
